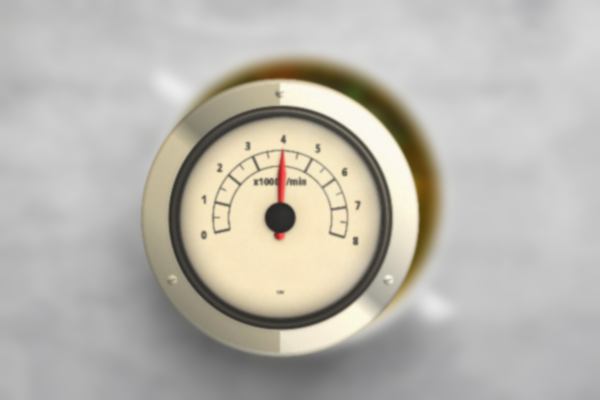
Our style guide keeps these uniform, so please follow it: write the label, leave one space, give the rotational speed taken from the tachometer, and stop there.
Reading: 4000 rpm
